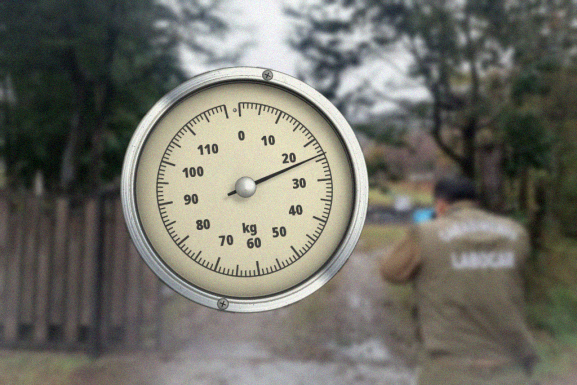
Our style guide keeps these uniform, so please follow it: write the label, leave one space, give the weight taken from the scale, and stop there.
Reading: 24 kg
